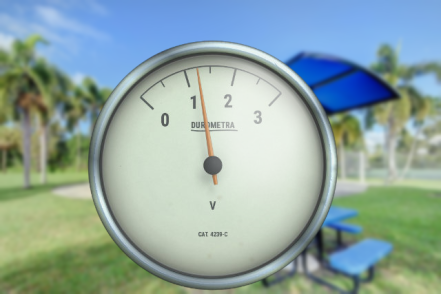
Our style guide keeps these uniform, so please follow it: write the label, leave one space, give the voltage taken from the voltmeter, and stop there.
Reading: 1.25 V
